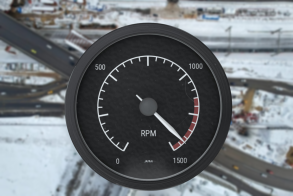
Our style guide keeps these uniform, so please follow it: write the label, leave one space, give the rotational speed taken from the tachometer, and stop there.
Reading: 1425 rpm
